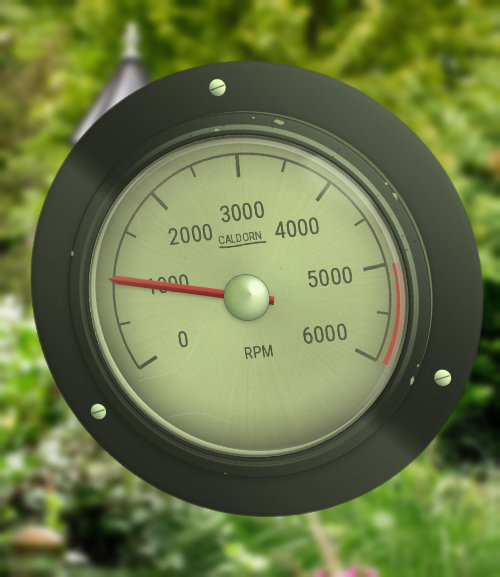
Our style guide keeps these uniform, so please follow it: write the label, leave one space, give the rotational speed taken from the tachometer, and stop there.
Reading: 1000 rpm
